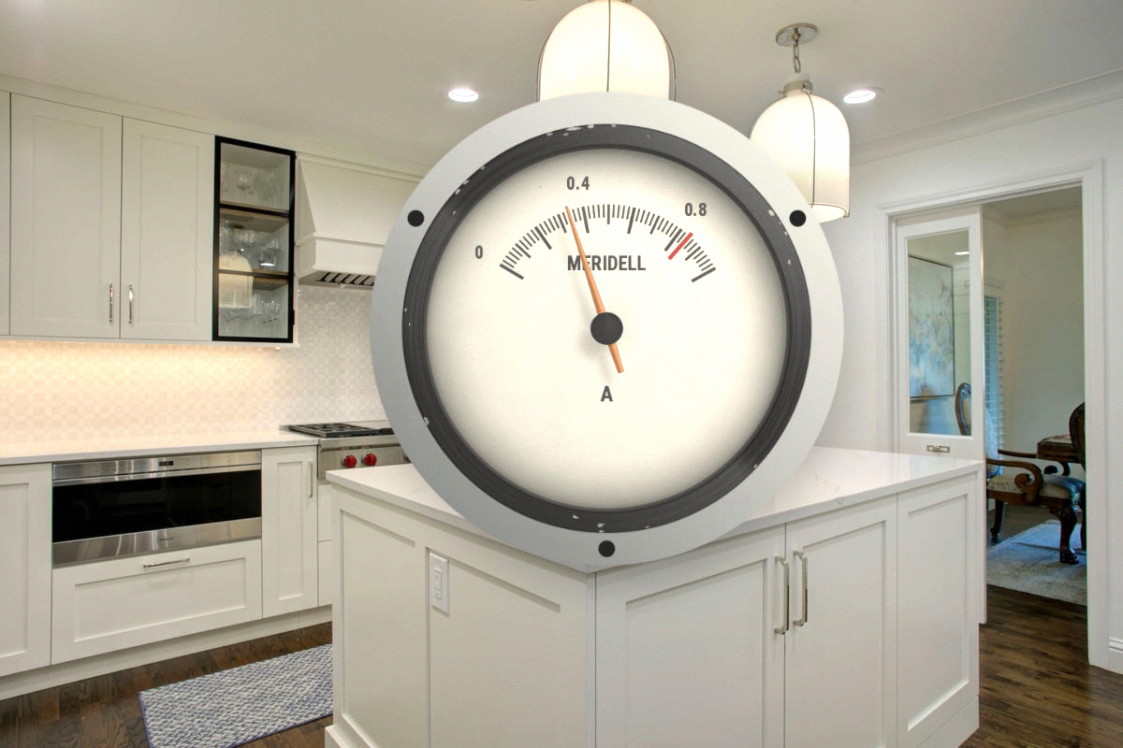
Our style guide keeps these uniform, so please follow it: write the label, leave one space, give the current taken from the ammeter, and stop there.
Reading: 0.34 A
